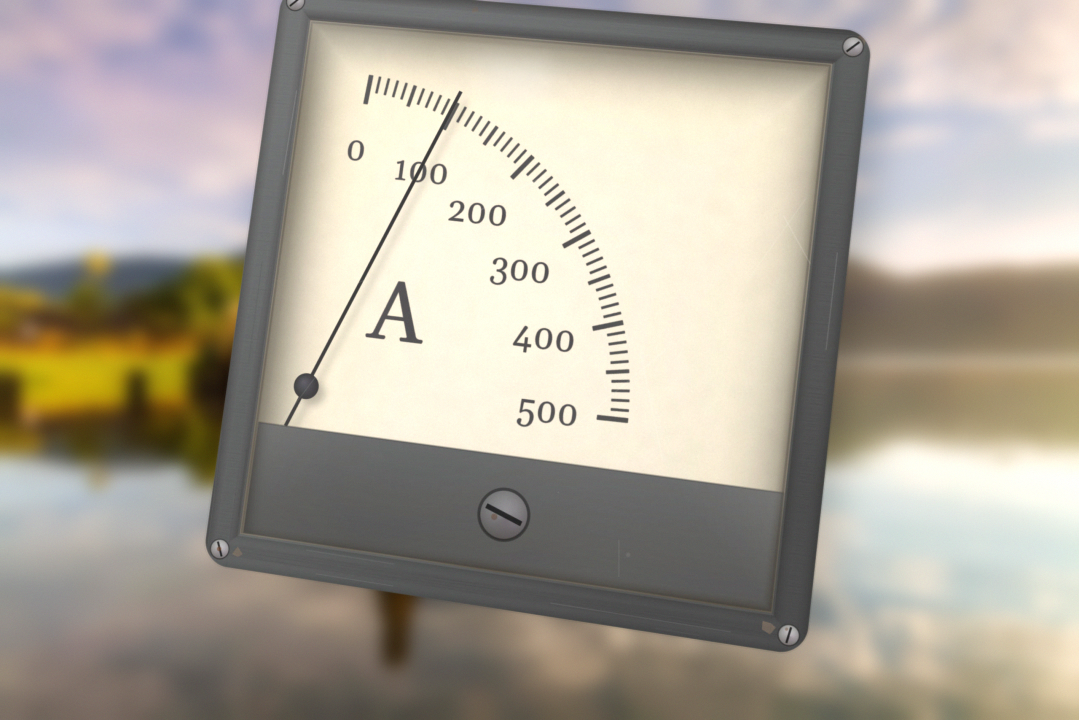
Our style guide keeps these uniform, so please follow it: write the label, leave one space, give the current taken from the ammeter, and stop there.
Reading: 100 A
